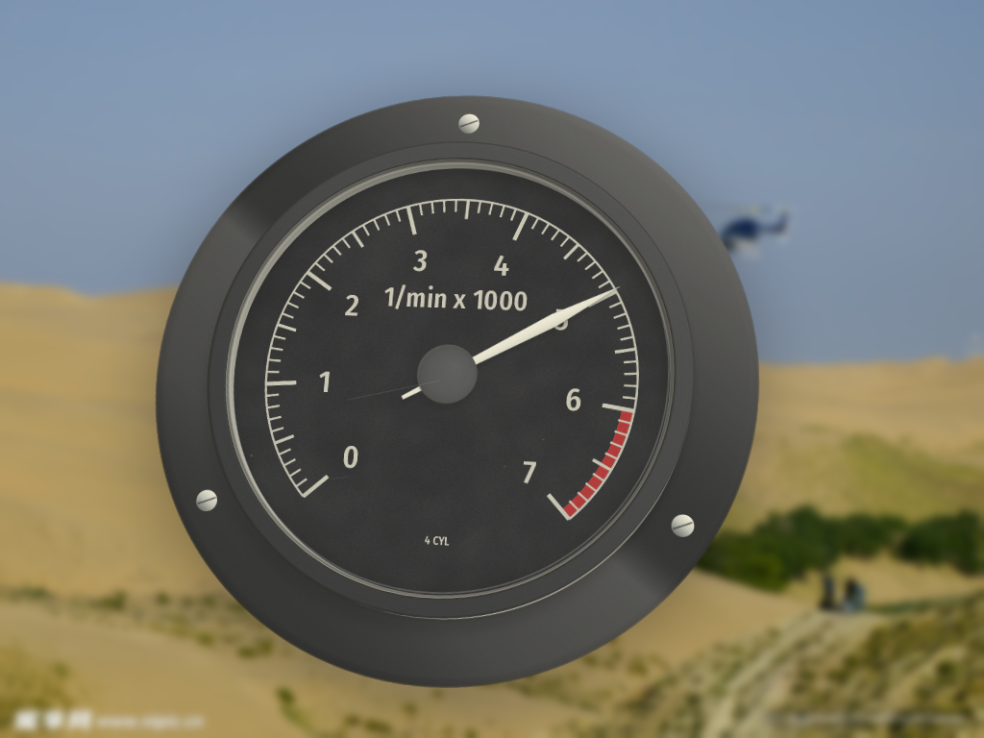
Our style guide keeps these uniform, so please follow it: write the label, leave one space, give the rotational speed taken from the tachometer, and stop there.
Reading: 5000 rpm
